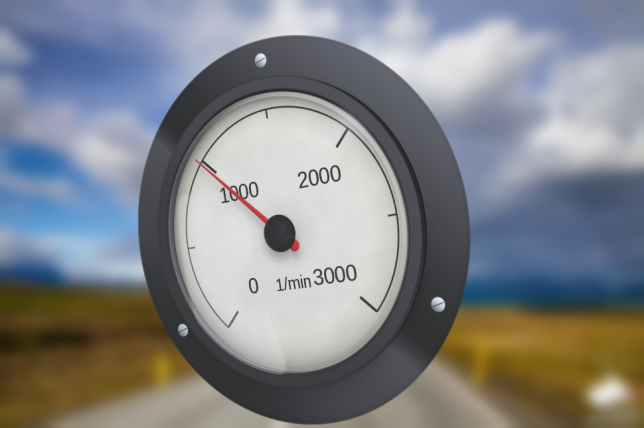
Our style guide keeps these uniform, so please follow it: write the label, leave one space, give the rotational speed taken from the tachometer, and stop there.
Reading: 1000 rpm
